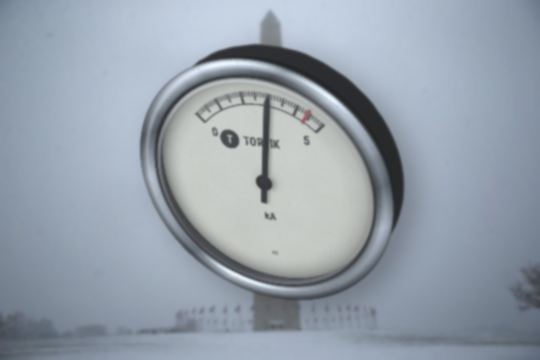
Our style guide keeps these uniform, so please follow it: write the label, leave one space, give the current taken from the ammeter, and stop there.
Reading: 3 kA
